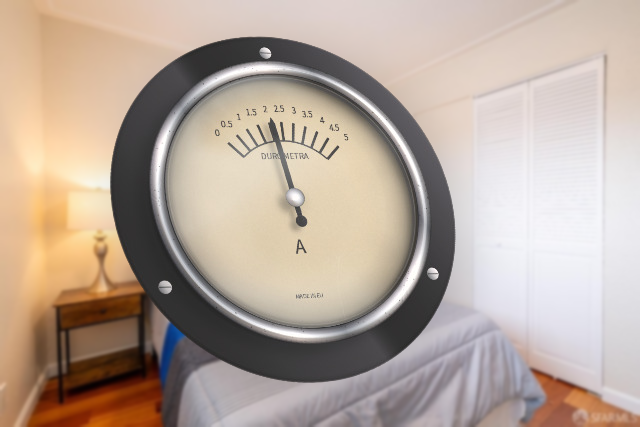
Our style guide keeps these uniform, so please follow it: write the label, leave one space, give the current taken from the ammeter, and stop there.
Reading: 2 A
